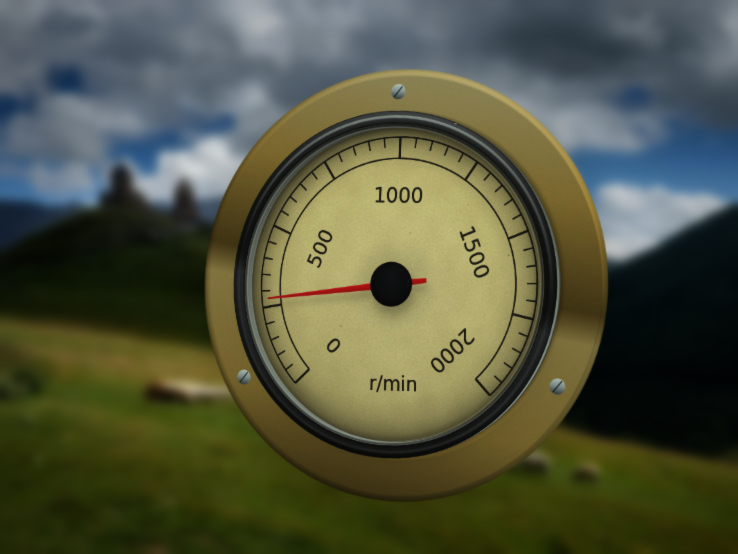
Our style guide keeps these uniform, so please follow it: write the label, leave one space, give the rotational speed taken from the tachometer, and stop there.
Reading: 275 rpm
